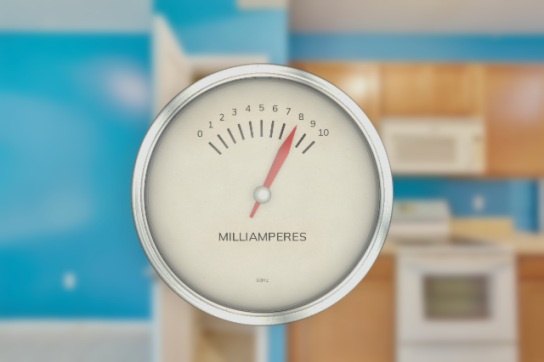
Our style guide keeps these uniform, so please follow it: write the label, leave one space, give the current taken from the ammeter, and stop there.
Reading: 8 mA
